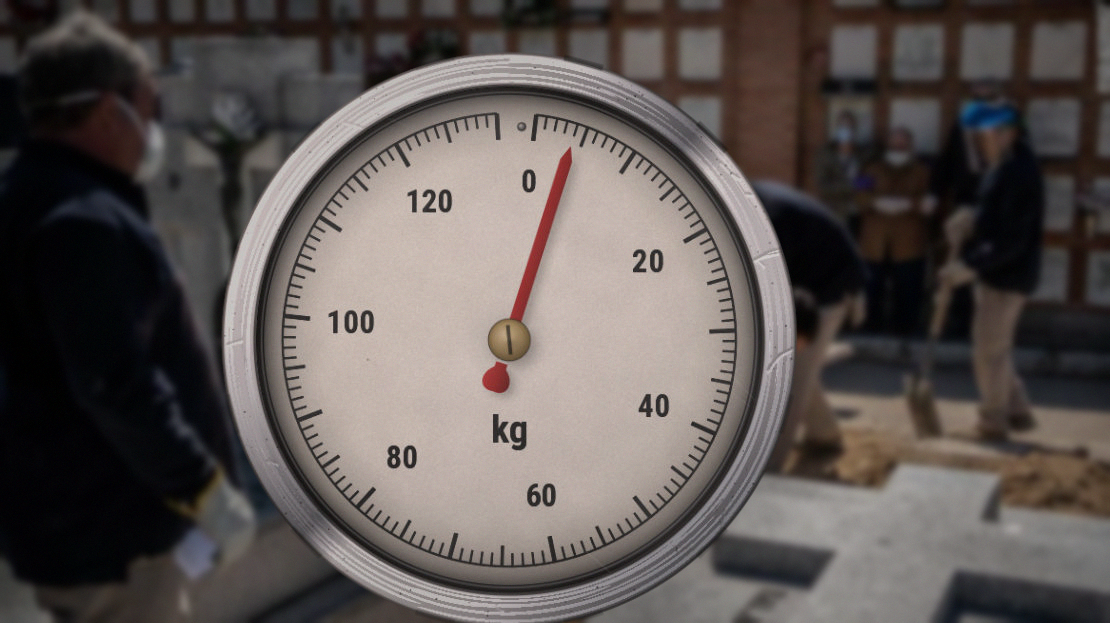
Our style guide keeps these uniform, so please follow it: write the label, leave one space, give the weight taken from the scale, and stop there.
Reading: 4 kg
